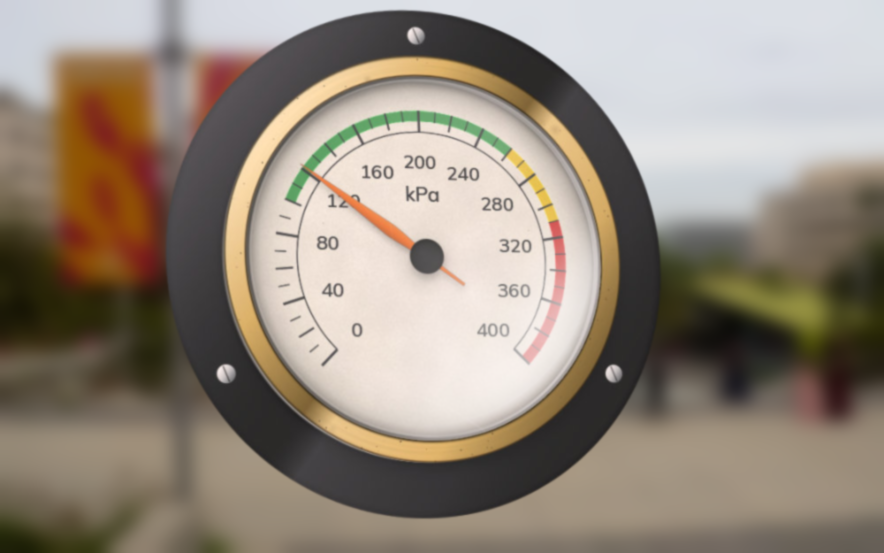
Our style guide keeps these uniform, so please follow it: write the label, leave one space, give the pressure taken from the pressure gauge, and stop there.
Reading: 120 kPa
